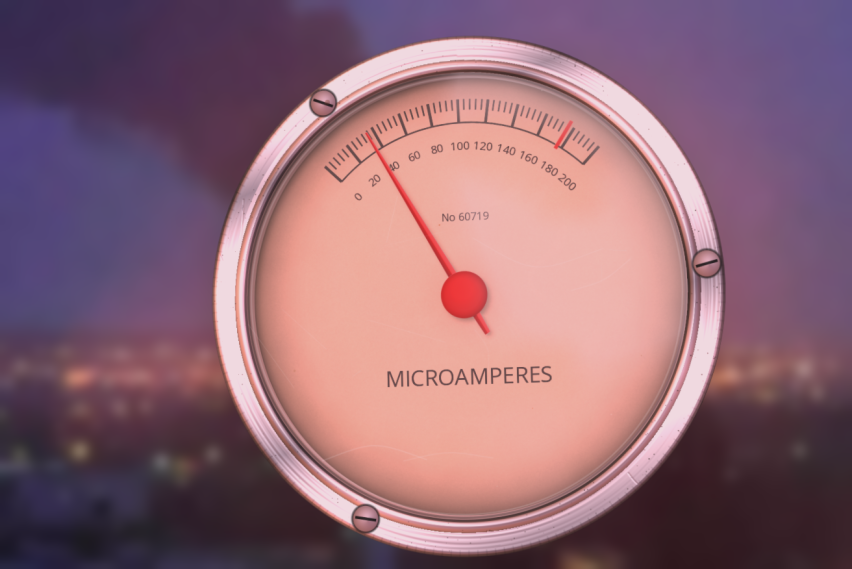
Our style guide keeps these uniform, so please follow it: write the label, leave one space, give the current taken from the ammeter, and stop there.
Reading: 36 µA
